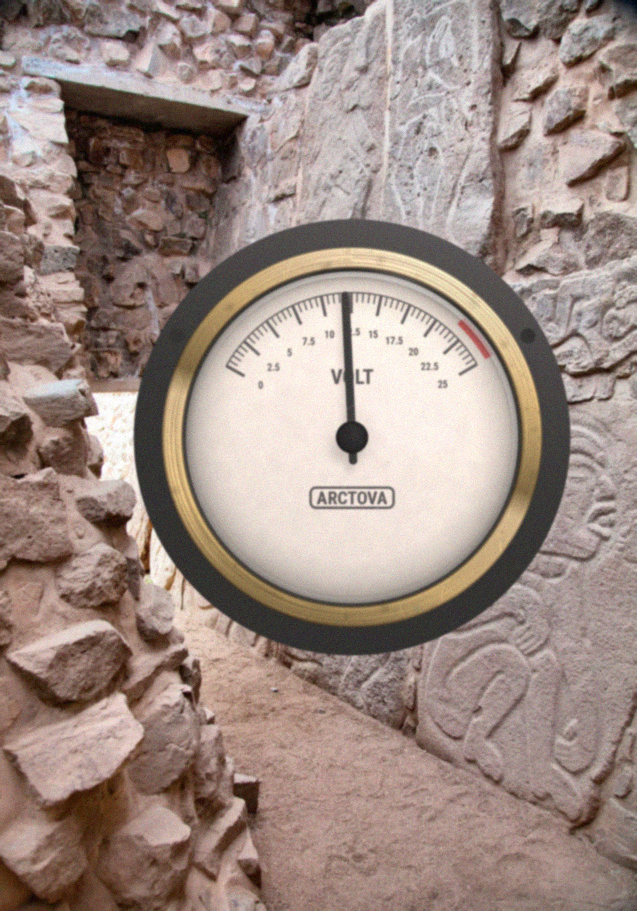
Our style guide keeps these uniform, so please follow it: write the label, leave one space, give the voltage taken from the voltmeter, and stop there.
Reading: 12 V
